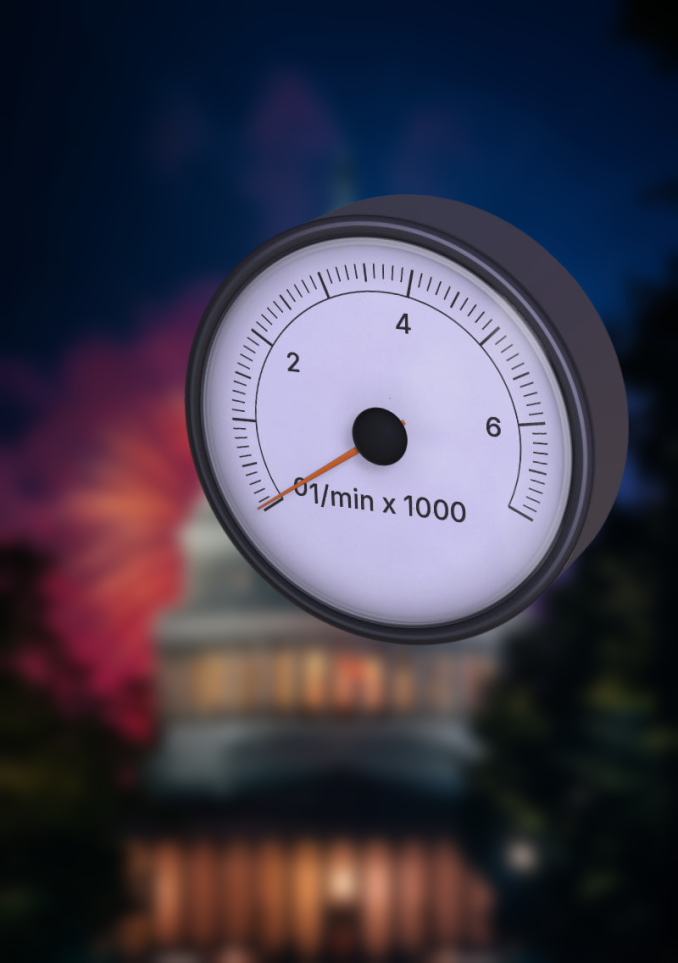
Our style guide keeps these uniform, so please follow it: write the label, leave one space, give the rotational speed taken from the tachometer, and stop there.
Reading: 50 rpm
